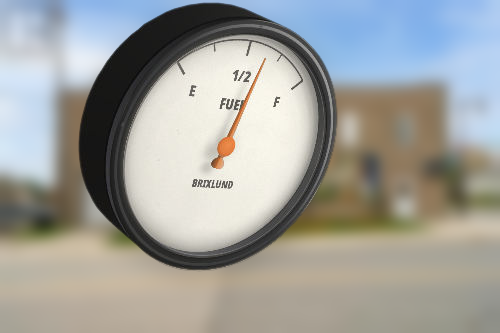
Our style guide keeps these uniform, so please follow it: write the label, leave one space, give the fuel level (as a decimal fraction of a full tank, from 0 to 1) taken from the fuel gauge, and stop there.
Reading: 0.625
